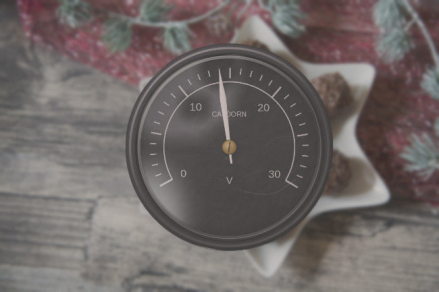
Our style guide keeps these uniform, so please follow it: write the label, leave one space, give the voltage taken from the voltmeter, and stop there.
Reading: 14 V
